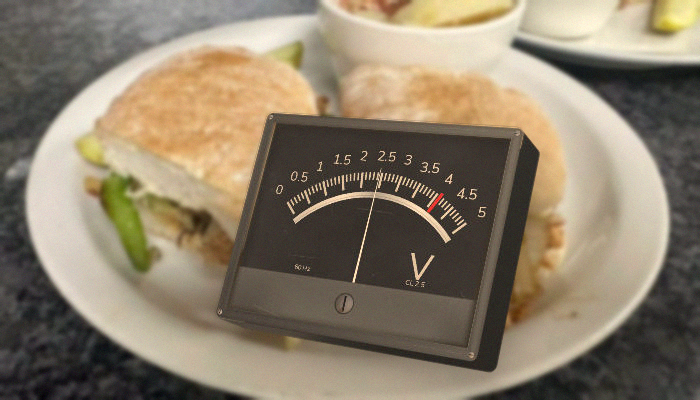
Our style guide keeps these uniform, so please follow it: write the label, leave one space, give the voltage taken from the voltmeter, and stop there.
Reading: 2.5 V
